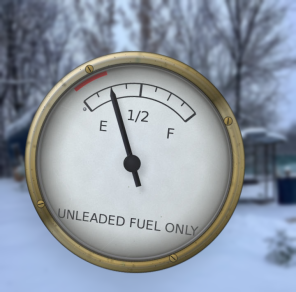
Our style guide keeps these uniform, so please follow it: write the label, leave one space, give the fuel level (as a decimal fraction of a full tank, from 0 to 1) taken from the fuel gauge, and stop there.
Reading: 0.25
